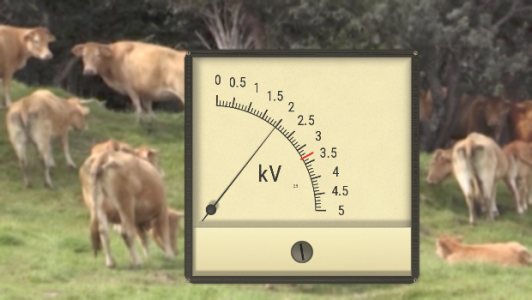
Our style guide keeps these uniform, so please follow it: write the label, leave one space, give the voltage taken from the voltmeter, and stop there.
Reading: 2 kV
